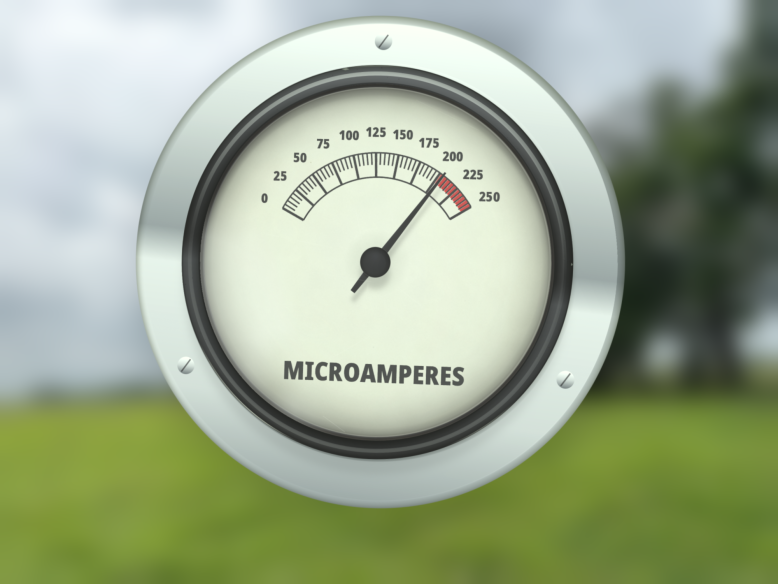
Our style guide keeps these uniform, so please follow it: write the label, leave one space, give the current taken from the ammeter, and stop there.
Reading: 205 µA
